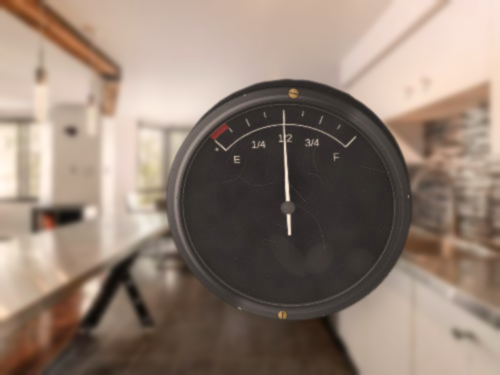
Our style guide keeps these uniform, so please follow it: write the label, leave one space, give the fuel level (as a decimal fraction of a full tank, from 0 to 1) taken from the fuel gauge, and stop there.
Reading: 0.5
